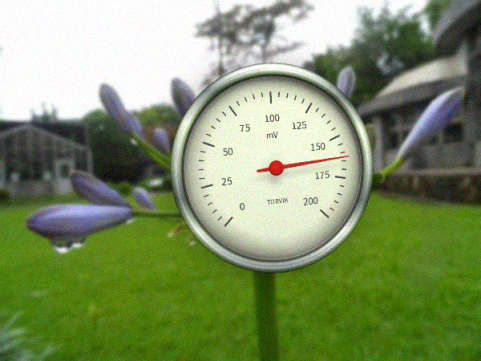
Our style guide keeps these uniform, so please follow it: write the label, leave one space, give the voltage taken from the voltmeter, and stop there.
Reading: 162.5 mV
